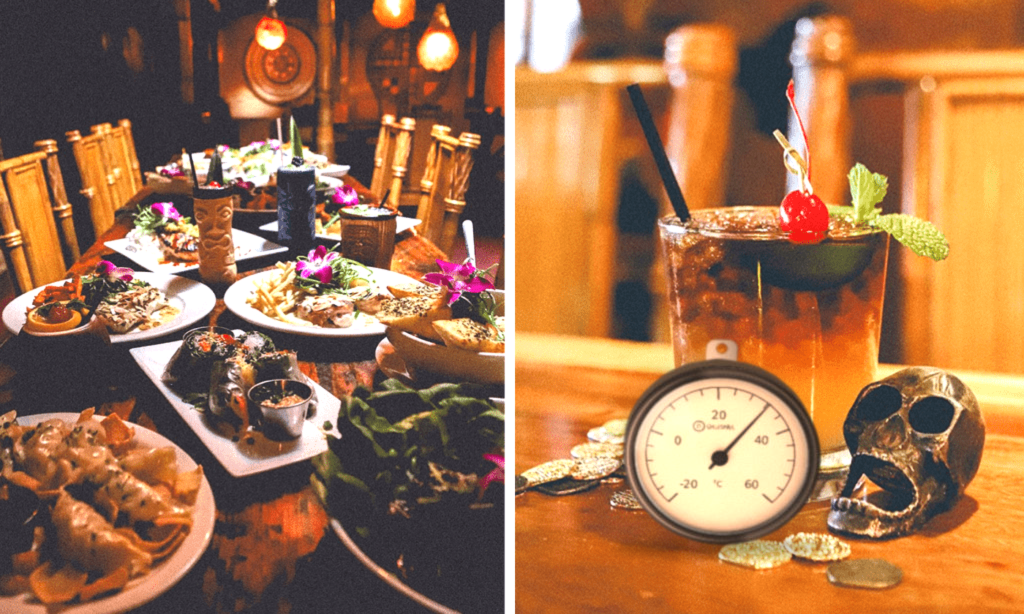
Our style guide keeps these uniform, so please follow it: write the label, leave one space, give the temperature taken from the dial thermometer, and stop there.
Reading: 32 °C
